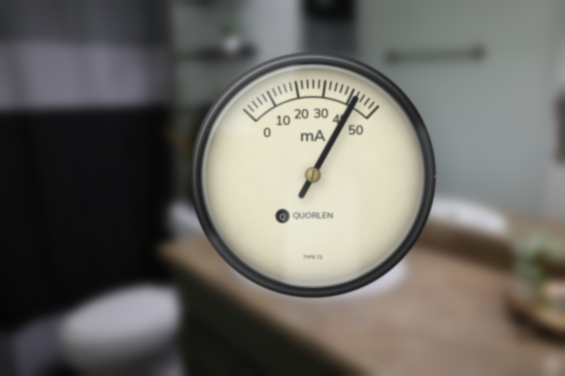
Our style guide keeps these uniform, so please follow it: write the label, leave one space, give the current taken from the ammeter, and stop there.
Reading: 42 mA
